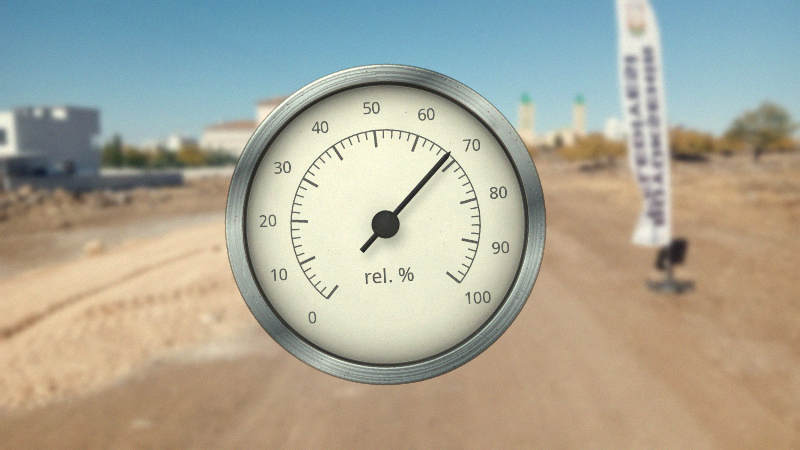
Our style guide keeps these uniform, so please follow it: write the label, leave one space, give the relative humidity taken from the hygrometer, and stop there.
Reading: 68 %
